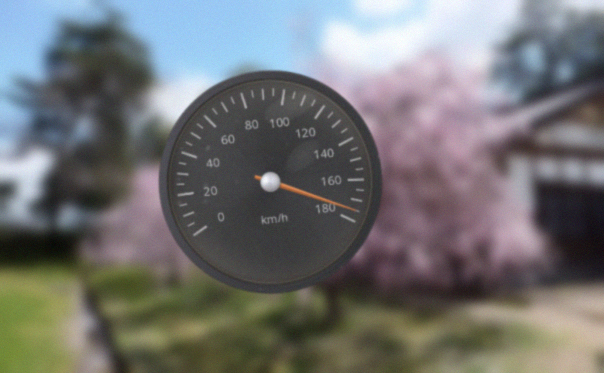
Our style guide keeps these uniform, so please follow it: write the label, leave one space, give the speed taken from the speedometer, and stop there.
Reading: 175 km/h
